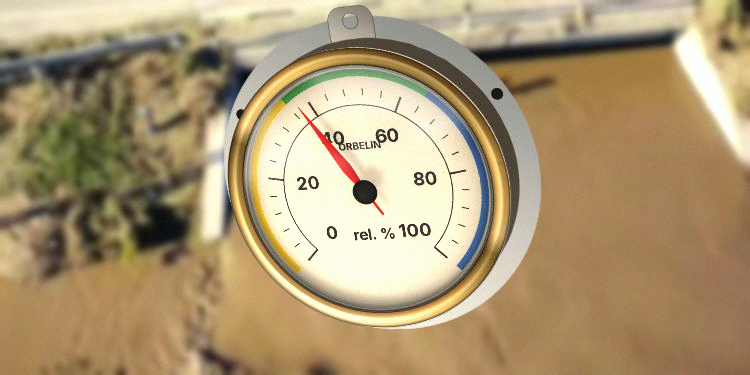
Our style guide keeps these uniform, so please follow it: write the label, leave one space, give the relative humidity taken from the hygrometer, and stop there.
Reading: 38 %
